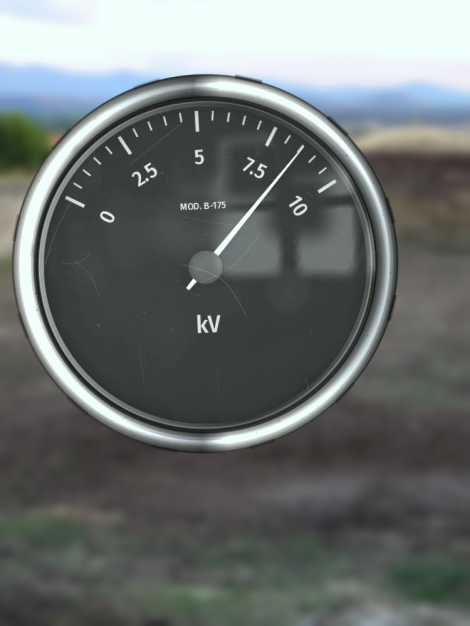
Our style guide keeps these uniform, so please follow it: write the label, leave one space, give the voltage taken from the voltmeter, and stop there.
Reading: 8.5 kV
